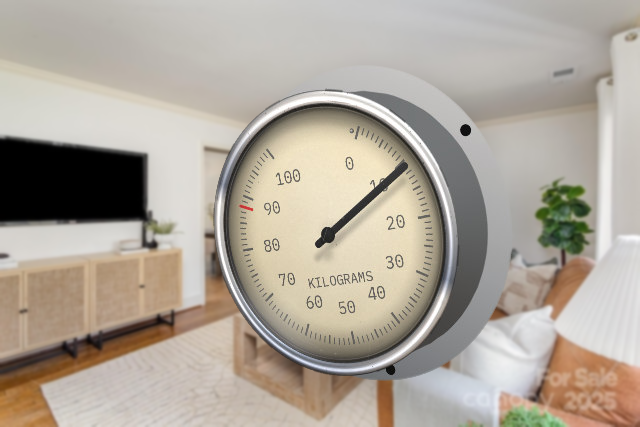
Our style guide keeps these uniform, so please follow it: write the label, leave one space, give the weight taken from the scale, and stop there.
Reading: 11 kg
